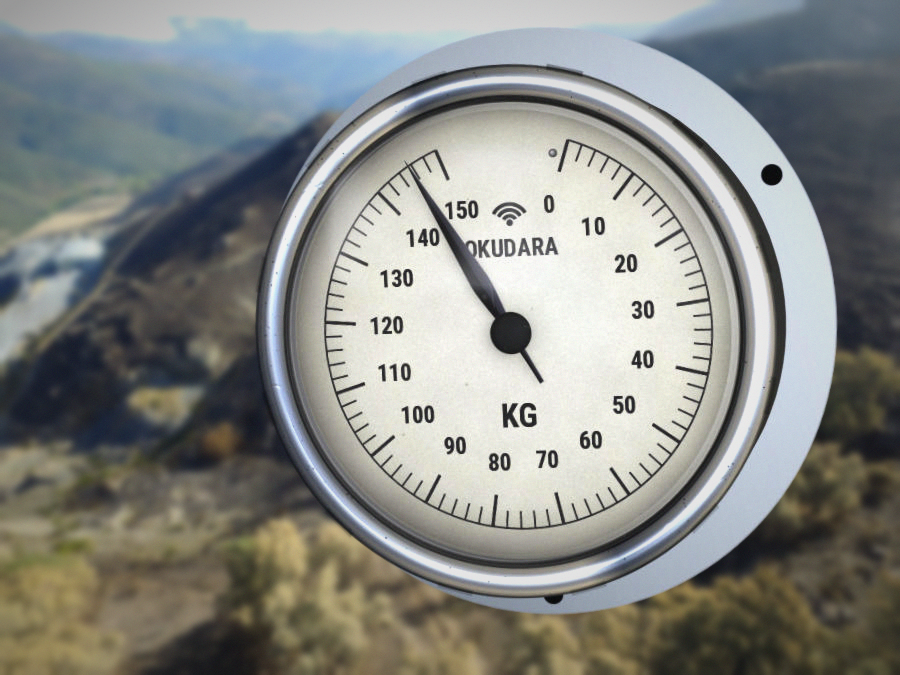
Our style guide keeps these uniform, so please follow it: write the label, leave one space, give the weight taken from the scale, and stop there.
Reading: 146 kg
